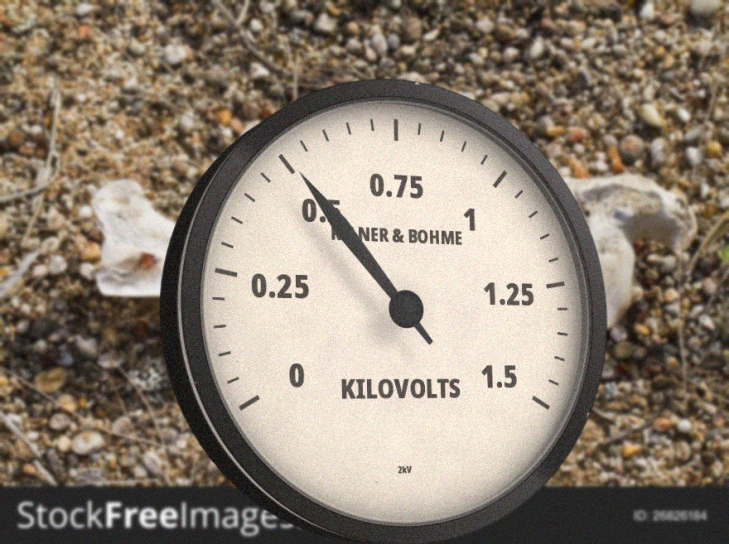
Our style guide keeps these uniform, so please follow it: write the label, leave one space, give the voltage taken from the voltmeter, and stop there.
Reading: 0.5 kV
